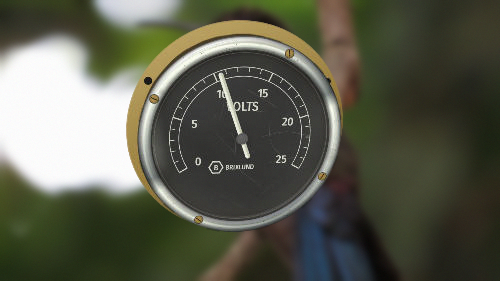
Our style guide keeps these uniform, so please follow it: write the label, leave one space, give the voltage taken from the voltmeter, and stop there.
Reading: 10.5 V
